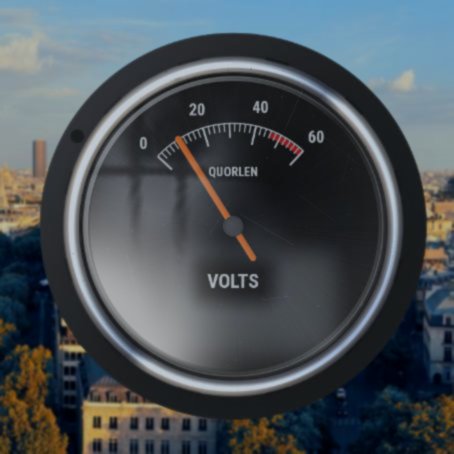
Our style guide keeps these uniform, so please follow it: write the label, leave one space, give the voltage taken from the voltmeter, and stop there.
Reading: 10 V
